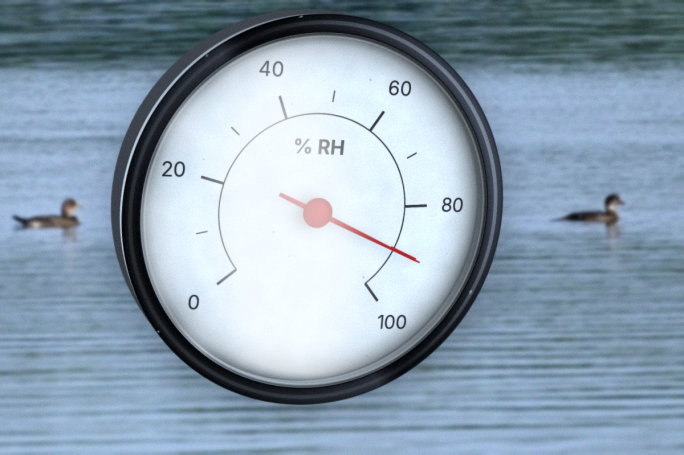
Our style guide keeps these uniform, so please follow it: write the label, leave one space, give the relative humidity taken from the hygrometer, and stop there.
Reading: 90 %
